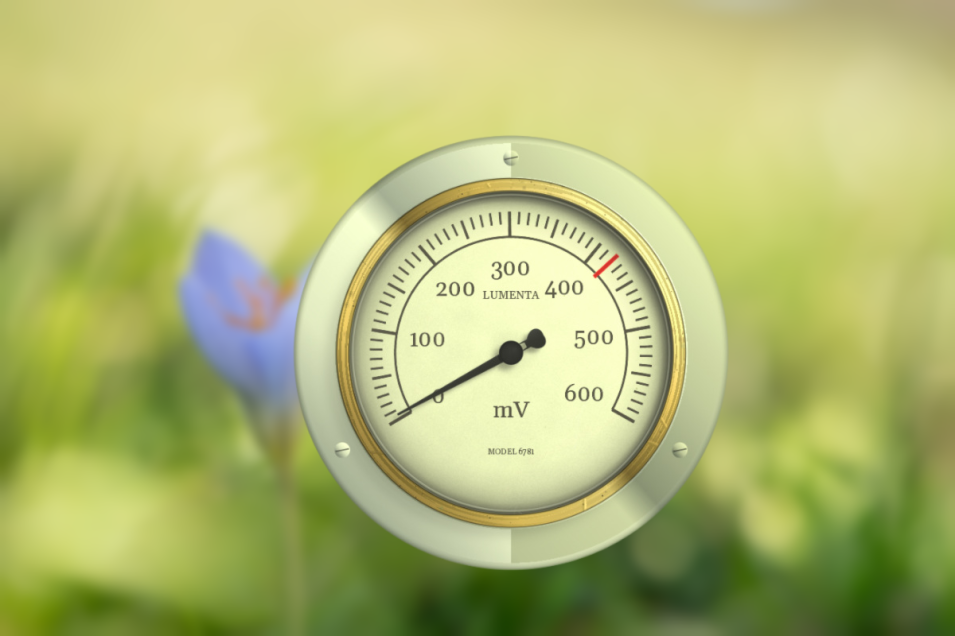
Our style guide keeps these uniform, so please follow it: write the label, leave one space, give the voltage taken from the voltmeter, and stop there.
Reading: 5 mV
